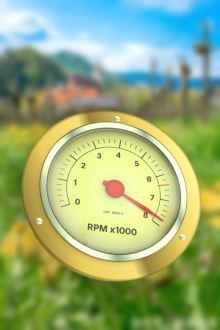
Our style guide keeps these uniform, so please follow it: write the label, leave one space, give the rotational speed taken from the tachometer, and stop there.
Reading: 7800 rpm
